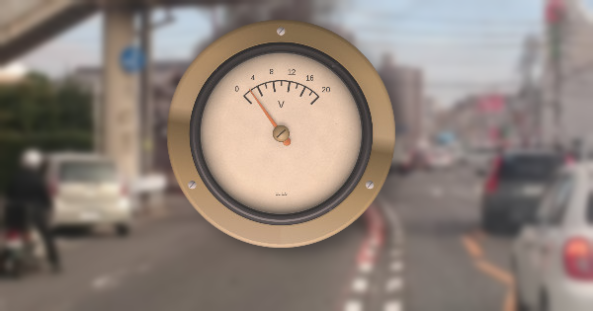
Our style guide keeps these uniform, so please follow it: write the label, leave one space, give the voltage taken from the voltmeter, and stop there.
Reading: 2 V
